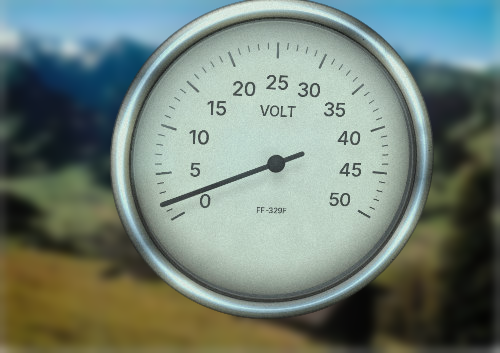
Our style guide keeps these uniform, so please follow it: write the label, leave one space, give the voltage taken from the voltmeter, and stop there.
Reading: 2 V
